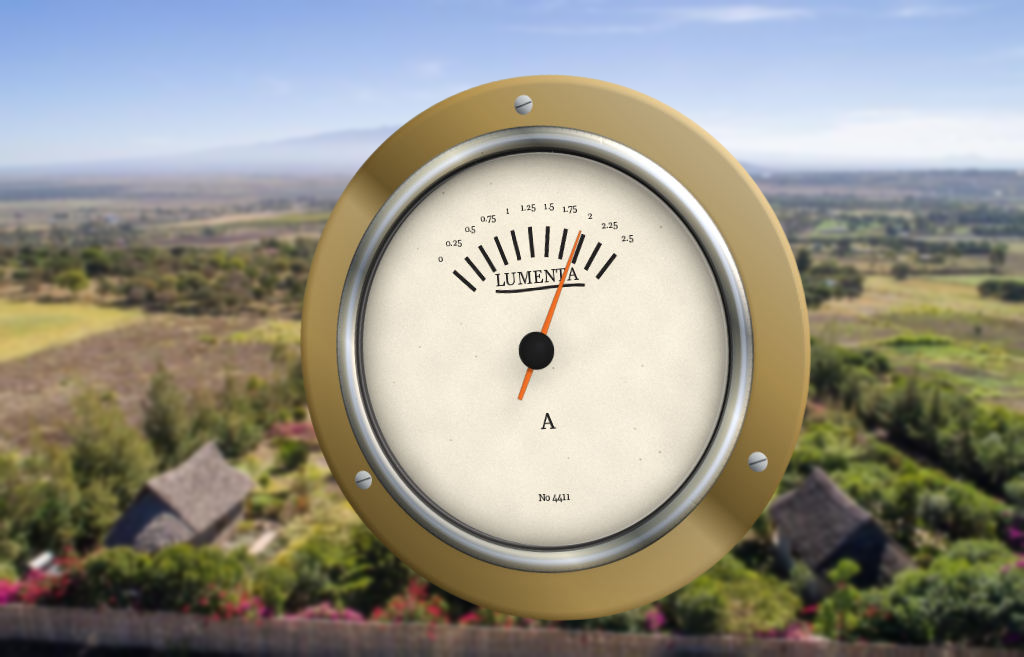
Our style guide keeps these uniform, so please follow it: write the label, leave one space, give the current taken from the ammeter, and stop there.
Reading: 2 A
